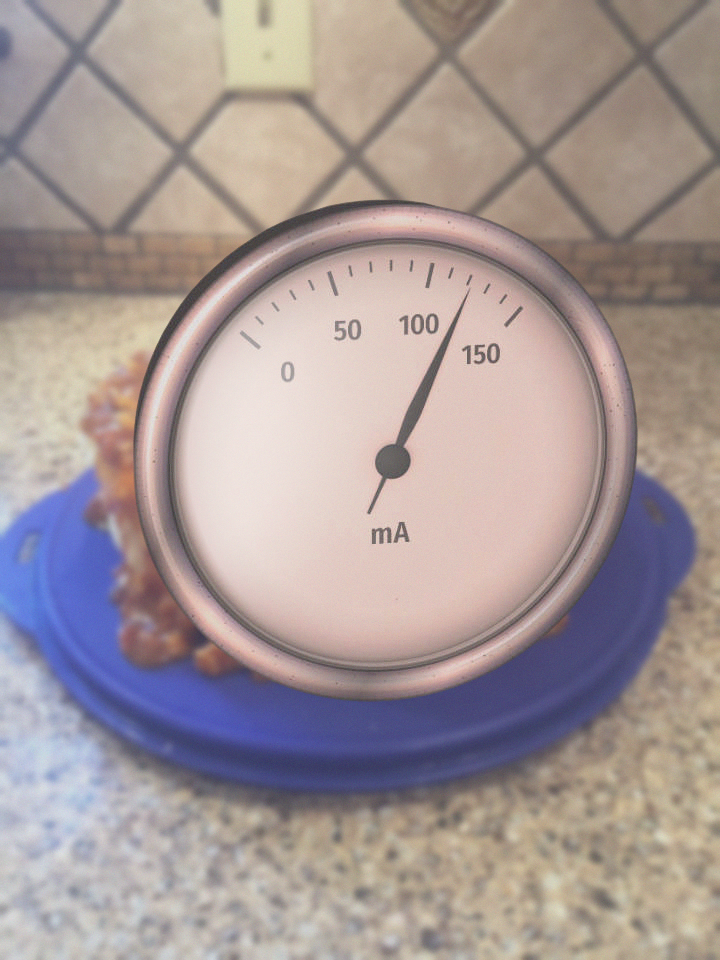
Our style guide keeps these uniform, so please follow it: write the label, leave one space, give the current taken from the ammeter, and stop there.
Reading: 120 mA
